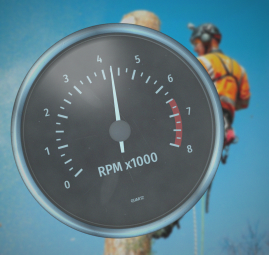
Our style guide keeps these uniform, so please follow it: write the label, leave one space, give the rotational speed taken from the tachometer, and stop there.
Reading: 4250 rpm
